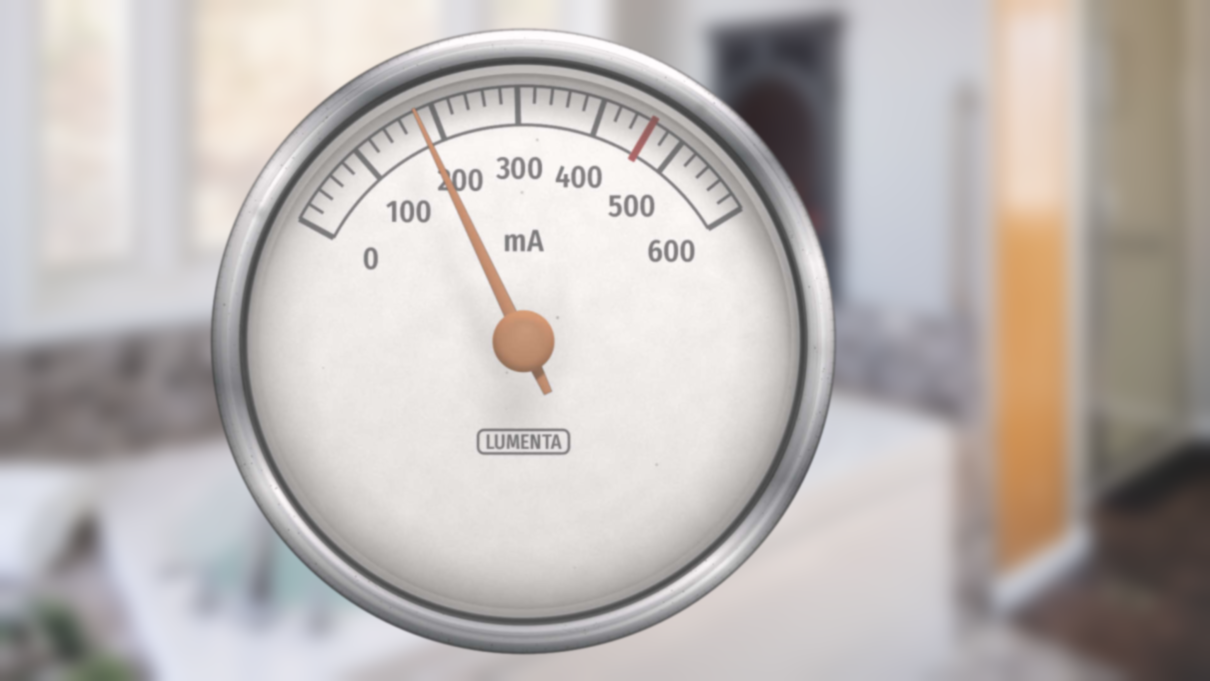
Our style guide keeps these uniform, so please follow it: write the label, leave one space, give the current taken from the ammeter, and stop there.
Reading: 180 mA
